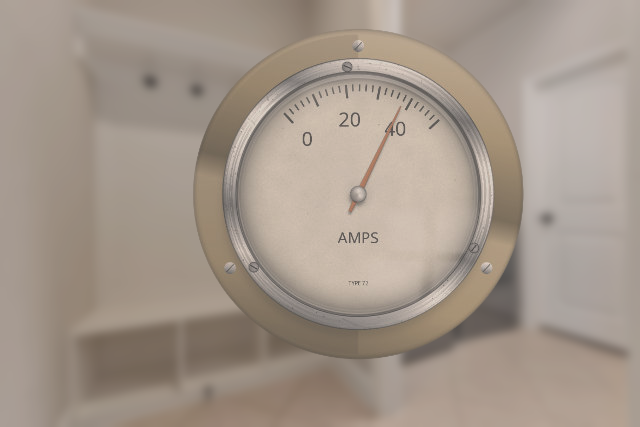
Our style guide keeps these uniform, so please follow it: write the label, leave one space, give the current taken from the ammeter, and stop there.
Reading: 38 A
